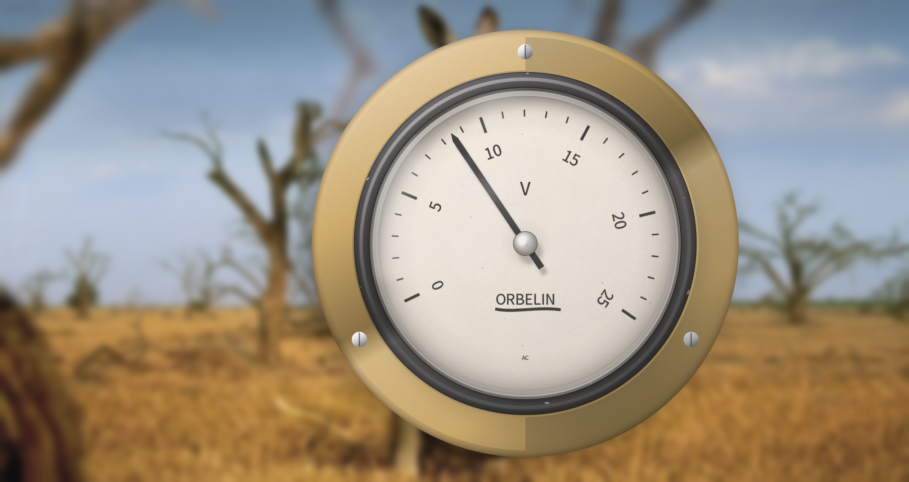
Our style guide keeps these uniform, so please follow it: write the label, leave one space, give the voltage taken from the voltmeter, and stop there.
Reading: 8.5 V
